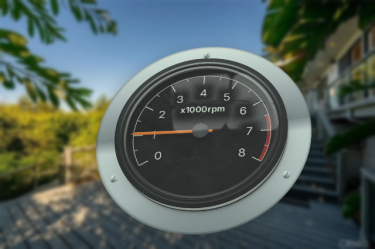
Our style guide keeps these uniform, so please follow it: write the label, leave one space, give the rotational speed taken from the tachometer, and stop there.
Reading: 1000 rpm
